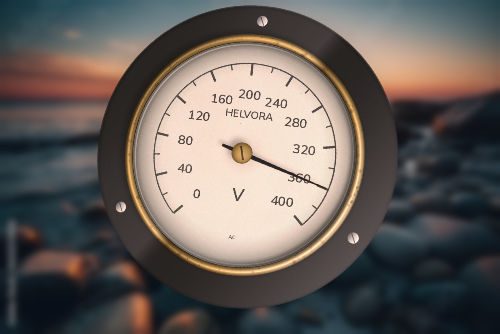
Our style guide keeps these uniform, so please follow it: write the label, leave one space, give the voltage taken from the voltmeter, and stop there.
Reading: 360 V
